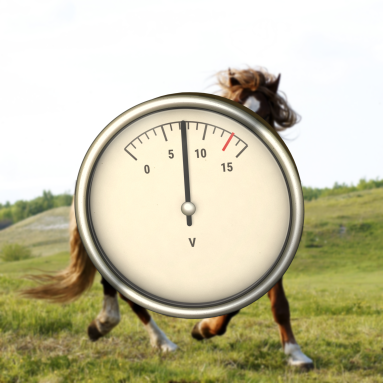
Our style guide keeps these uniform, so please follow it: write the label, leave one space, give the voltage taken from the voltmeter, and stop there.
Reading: 7.5 V
